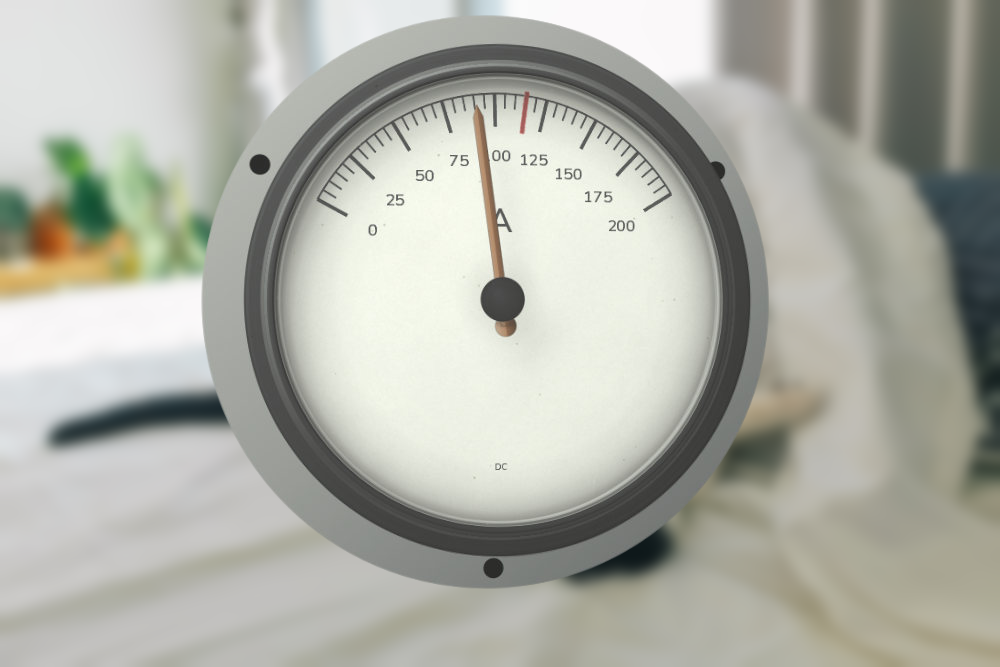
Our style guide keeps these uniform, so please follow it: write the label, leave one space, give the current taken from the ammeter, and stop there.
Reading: 90 A
